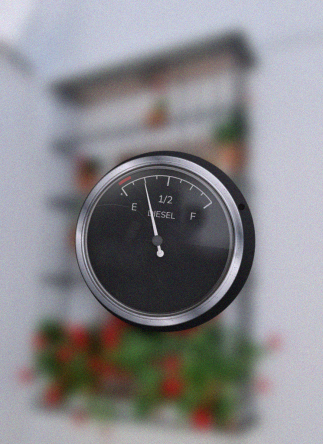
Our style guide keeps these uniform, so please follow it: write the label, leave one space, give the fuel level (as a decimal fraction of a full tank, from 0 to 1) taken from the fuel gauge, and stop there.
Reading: 0.25
